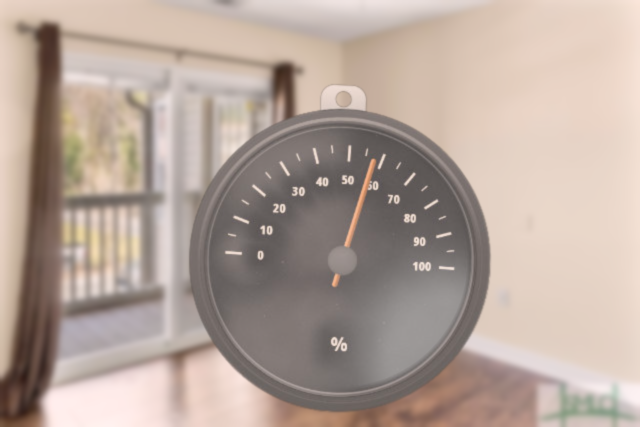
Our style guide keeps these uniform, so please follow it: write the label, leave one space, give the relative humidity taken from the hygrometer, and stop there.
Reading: 57.5 %
